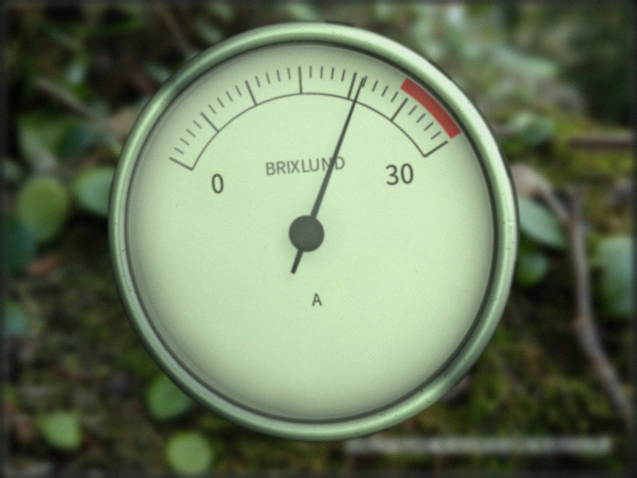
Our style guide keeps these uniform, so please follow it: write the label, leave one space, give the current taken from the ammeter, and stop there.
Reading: 21 A
